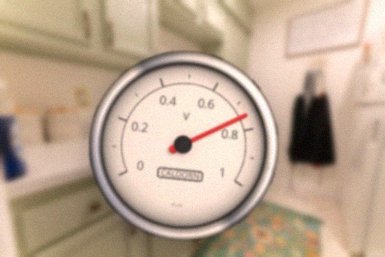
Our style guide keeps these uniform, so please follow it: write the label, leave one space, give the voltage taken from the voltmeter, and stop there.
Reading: 0.75 V
